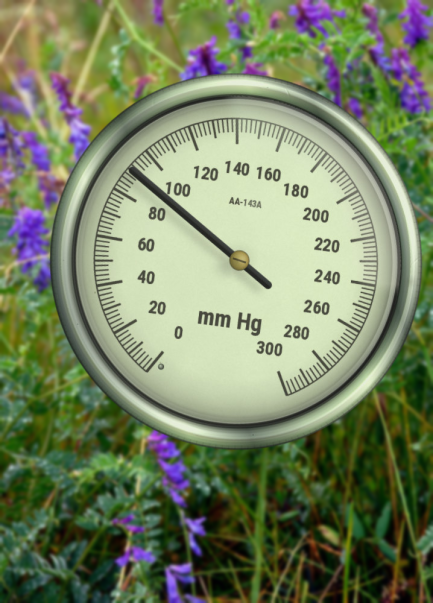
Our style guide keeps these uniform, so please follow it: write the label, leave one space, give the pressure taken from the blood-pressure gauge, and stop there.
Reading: 90 mmHg
